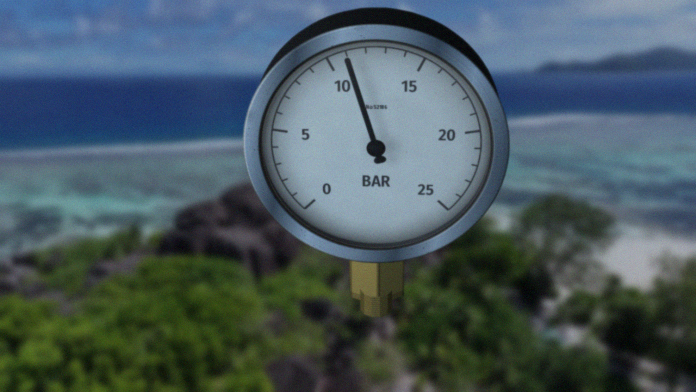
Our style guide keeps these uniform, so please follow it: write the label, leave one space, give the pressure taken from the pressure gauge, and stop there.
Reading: 11 bar
